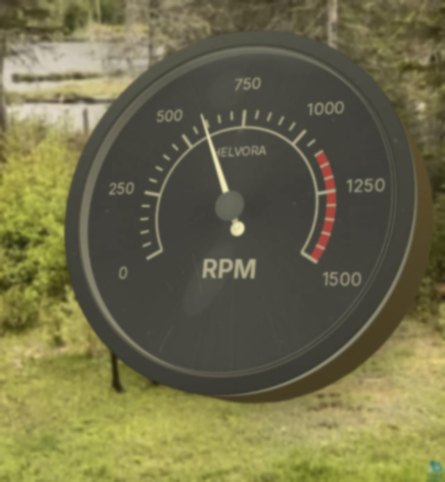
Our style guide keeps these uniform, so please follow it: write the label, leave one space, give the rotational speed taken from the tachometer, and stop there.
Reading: 600 rpm
